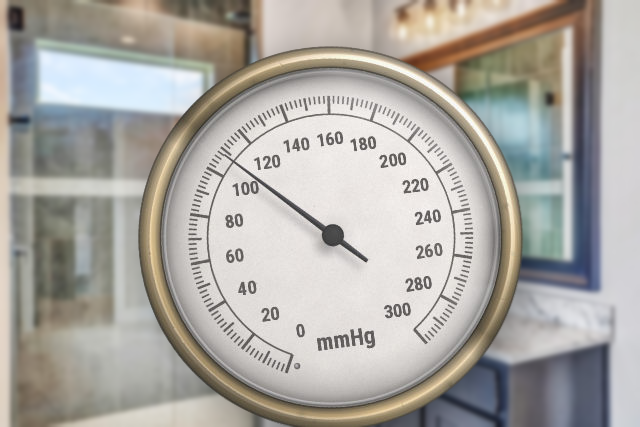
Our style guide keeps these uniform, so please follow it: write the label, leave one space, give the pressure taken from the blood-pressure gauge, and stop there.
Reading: 108 mmHg
